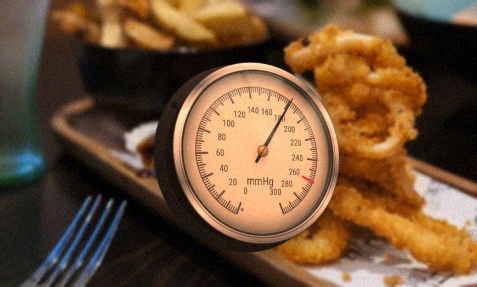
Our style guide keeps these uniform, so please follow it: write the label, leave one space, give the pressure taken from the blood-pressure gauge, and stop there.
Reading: 180 mmHg
